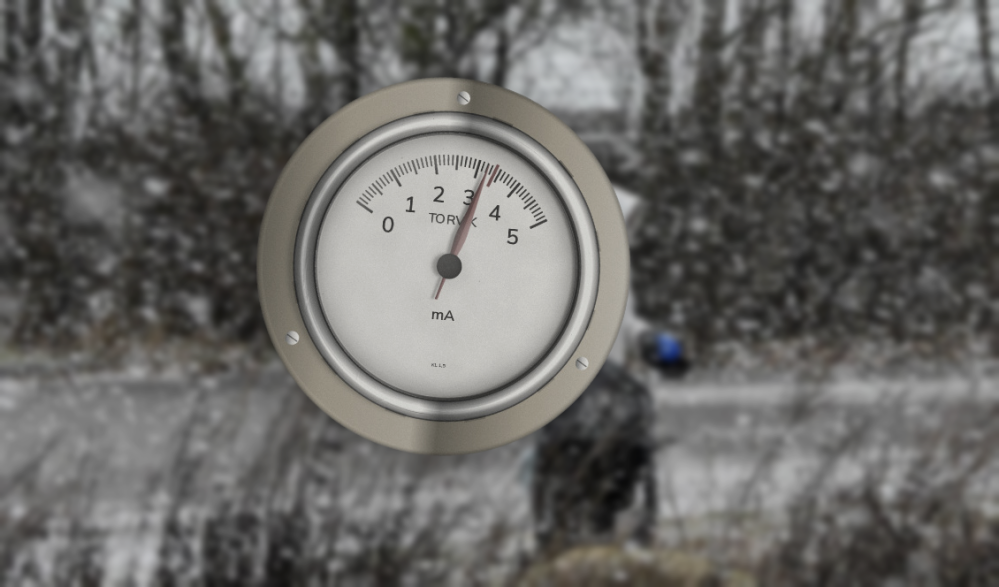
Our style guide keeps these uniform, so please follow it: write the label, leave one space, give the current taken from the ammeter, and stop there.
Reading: 3.2 mA
